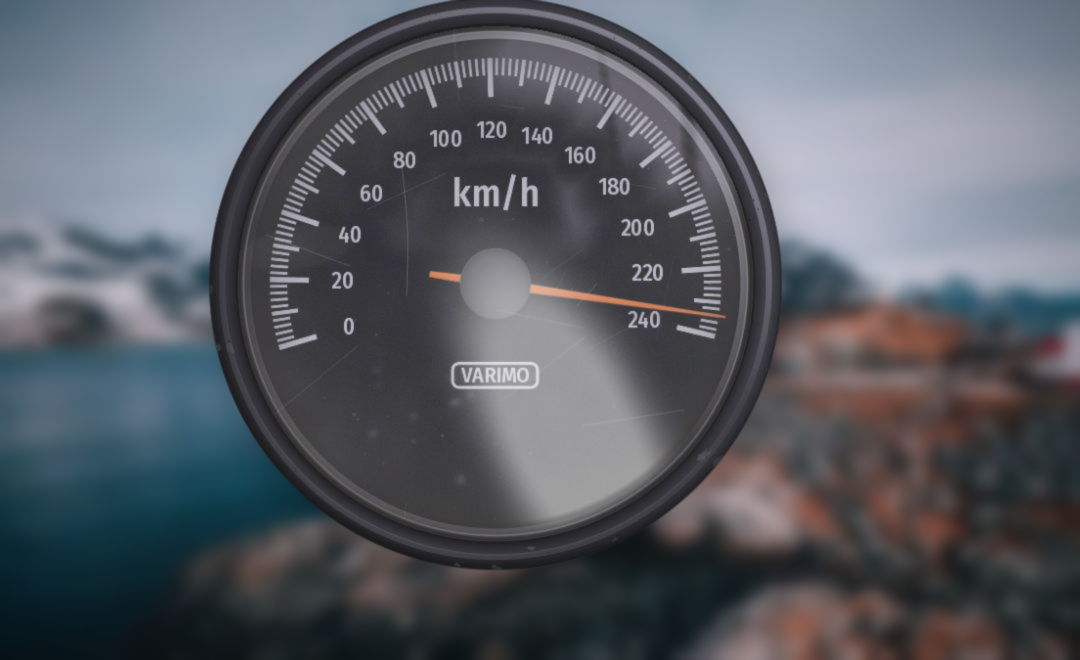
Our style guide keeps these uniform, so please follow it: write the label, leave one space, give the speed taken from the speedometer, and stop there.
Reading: 234 km/h
